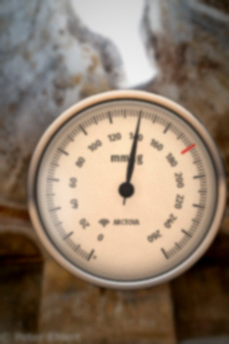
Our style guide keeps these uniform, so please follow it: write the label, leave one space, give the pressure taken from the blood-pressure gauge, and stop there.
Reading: 140 mmHg
